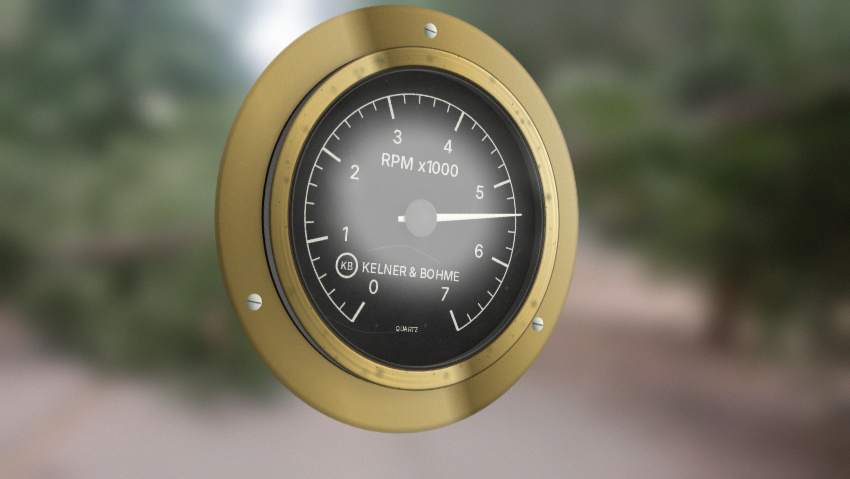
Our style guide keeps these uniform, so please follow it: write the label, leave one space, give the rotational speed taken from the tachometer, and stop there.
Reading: 5400 rpm
